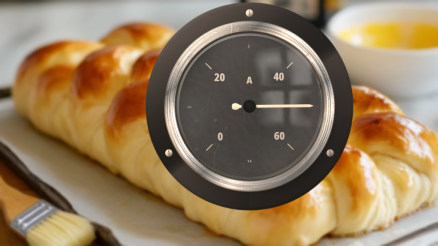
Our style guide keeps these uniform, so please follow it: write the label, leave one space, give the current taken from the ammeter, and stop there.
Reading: 50 A
